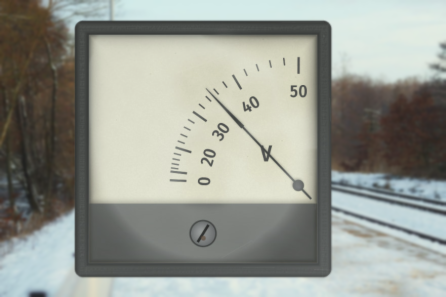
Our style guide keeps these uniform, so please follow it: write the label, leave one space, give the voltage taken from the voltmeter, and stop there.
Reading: 35 V
